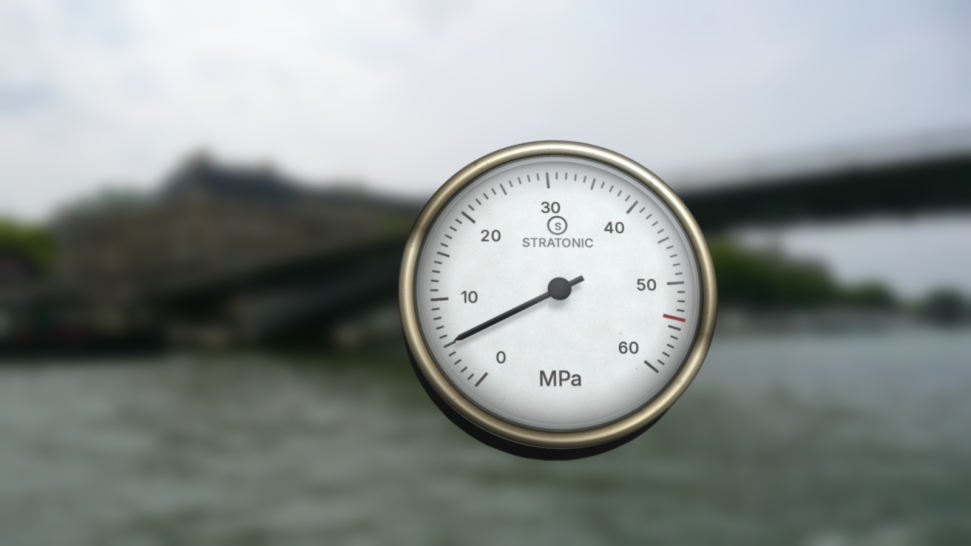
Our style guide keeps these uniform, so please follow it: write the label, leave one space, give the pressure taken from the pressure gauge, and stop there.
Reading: 5 MPa
